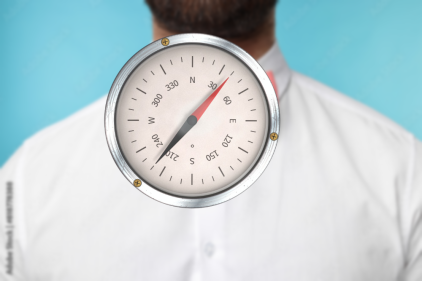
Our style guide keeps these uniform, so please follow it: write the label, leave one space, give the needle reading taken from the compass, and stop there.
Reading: 40 °
